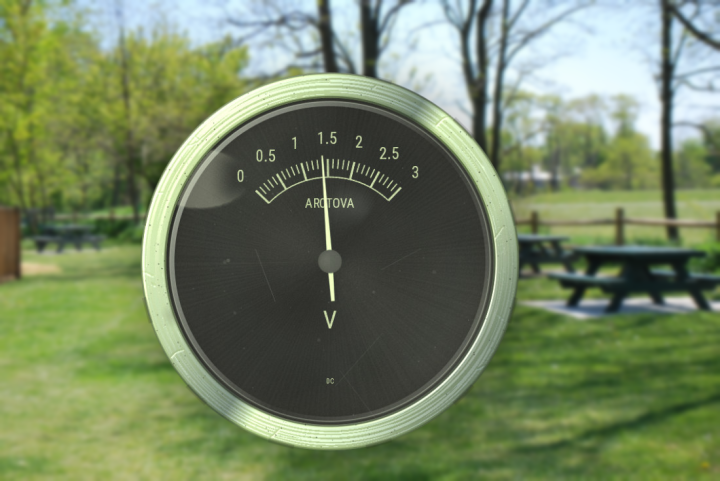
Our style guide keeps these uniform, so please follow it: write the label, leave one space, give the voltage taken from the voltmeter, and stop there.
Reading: 1.4 V
